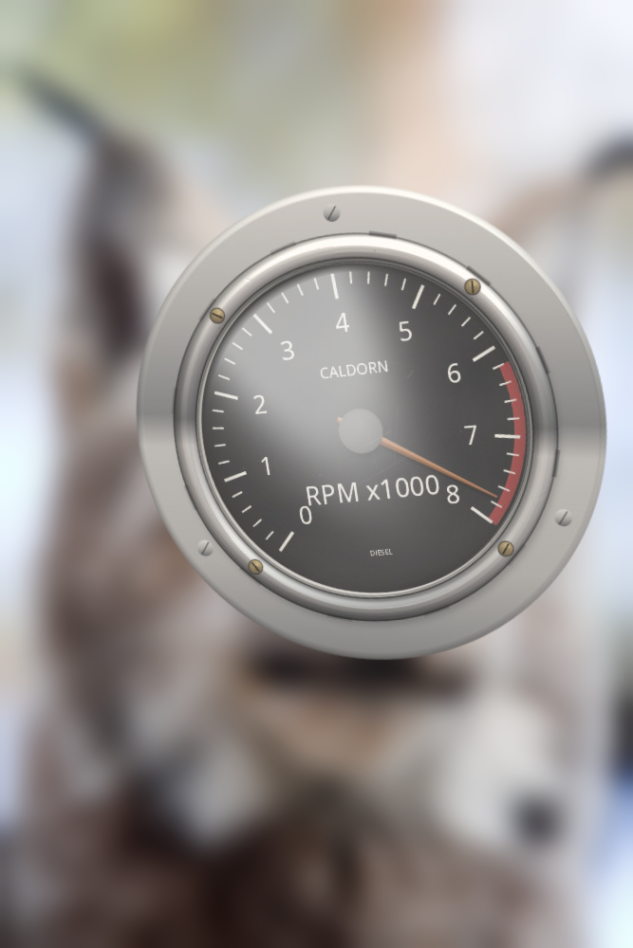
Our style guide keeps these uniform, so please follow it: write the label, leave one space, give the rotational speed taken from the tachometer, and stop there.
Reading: 7700 rpm
